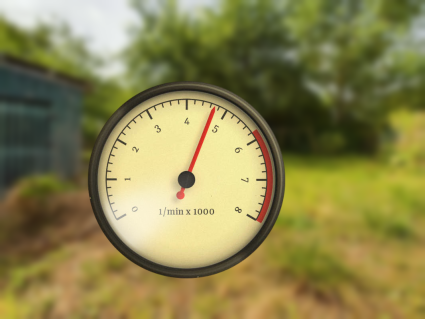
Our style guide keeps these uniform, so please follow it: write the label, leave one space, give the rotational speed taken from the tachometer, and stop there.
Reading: 4700 rpm
